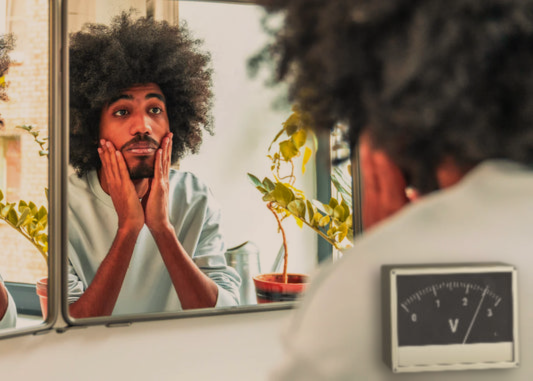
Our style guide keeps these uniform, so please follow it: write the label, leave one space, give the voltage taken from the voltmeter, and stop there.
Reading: 2.5 V
